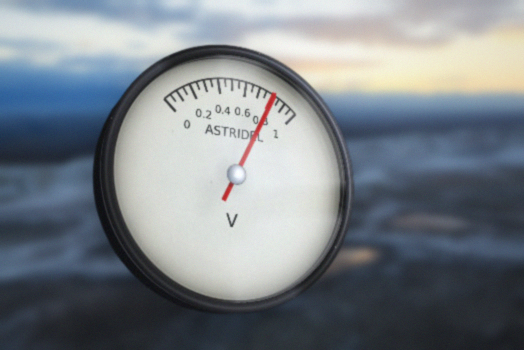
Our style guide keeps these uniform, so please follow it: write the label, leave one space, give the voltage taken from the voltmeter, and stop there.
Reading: 0.8 V
